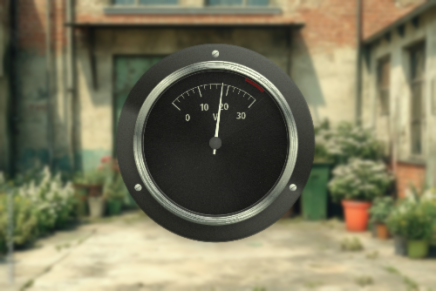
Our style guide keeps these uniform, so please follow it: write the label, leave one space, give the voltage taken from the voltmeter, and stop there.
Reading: 18 V
